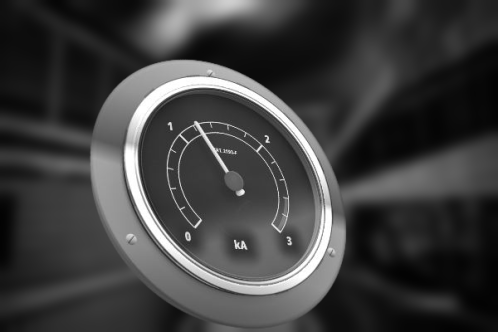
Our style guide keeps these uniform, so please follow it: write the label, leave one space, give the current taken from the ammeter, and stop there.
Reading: 1.2 kA
